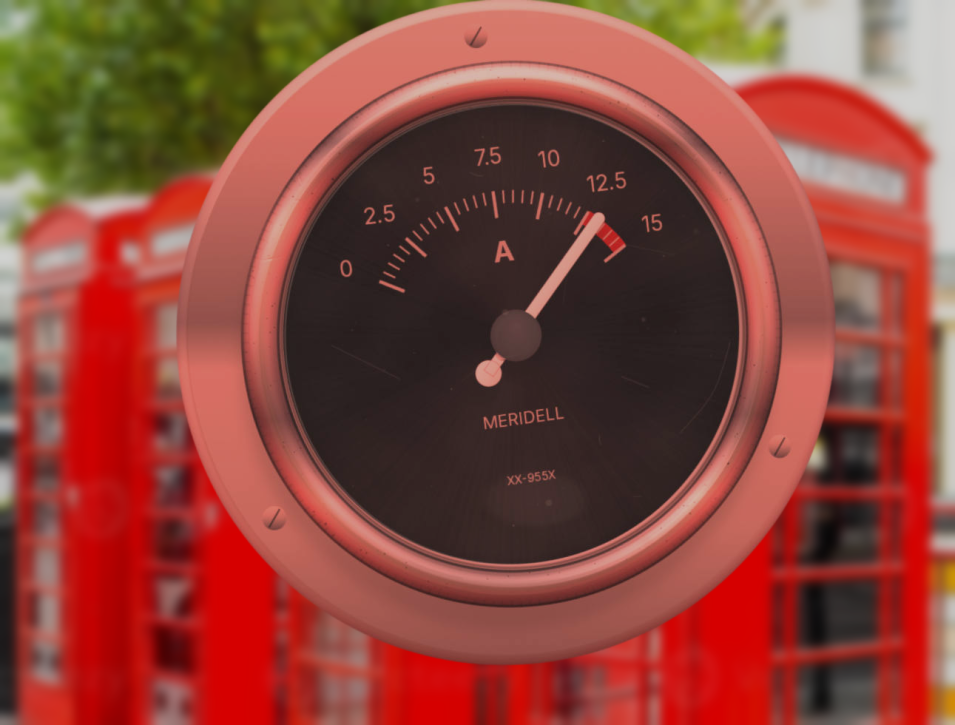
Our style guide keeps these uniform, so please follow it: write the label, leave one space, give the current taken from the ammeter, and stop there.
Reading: 13 A
